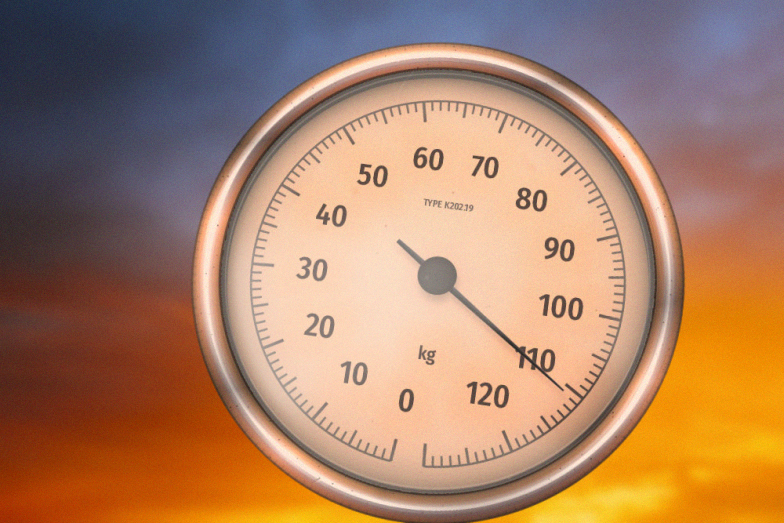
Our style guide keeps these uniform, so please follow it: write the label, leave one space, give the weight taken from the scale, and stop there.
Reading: 111 kg
